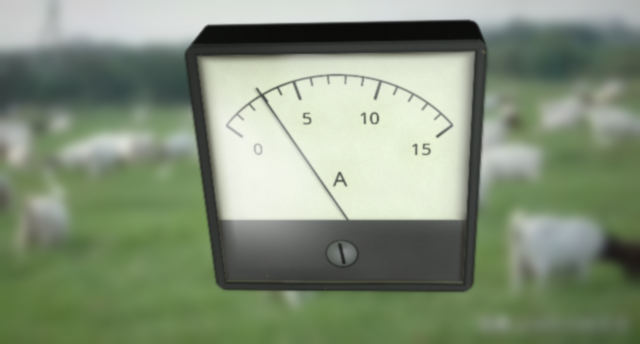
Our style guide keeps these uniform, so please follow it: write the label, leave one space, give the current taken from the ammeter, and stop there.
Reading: 3 A
